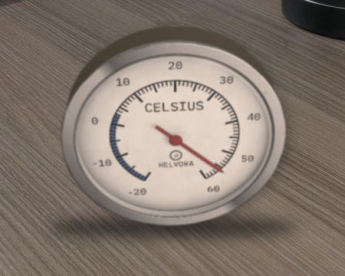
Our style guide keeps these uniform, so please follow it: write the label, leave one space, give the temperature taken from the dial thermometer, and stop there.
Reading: 55 °C
